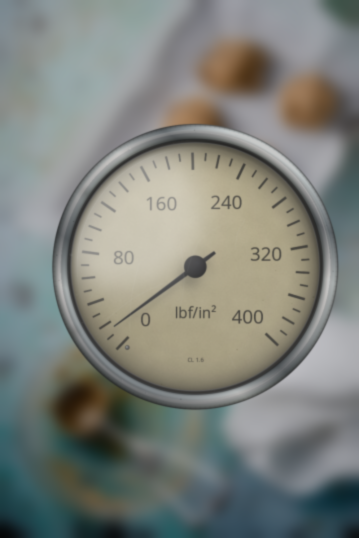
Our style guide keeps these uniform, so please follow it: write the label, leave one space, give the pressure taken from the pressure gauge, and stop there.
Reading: 15 psi
